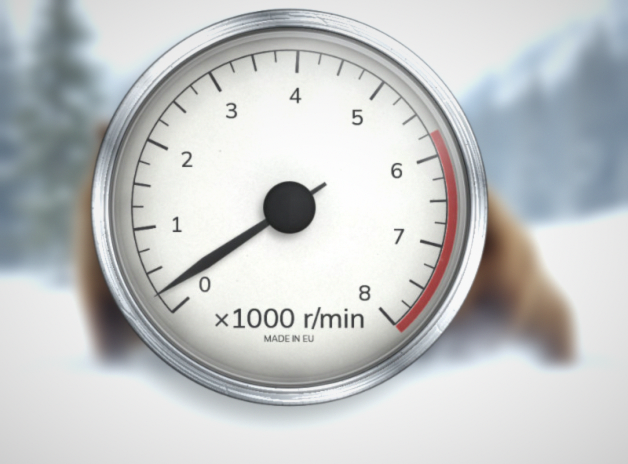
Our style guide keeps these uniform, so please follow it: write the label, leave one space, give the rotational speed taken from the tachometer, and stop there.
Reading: 250 rpm
